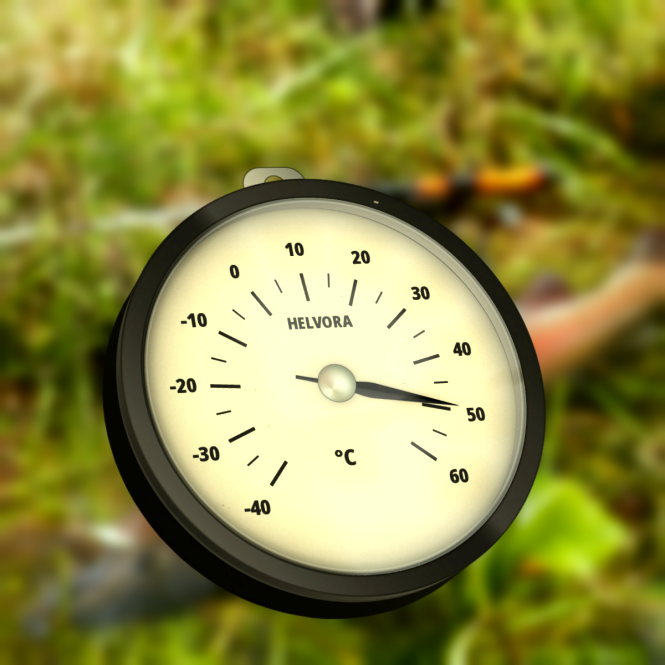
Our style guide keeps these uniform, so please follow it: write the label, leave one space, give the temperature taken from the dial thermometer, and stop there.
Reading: 50 °C
